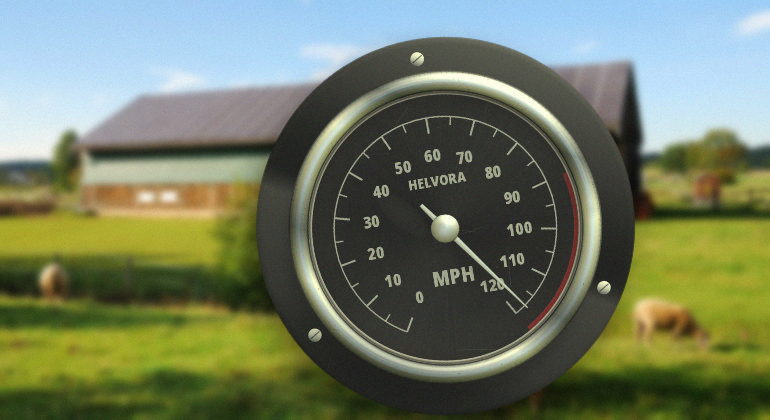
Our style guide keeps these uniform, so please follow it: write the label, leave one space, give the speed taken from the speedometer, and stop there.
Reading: 117.5 mph
